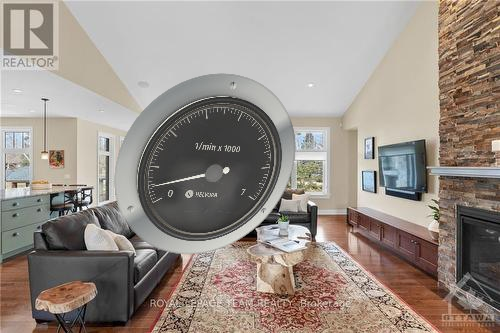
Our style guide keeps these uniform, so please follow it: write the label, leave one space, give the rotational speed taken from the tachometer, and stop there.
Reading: 500 rpm
